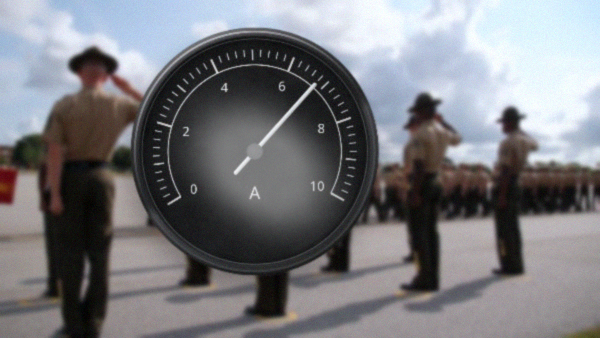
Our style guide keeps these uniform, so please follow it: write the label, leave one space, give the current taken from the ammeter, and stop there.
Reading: 6.8 A
